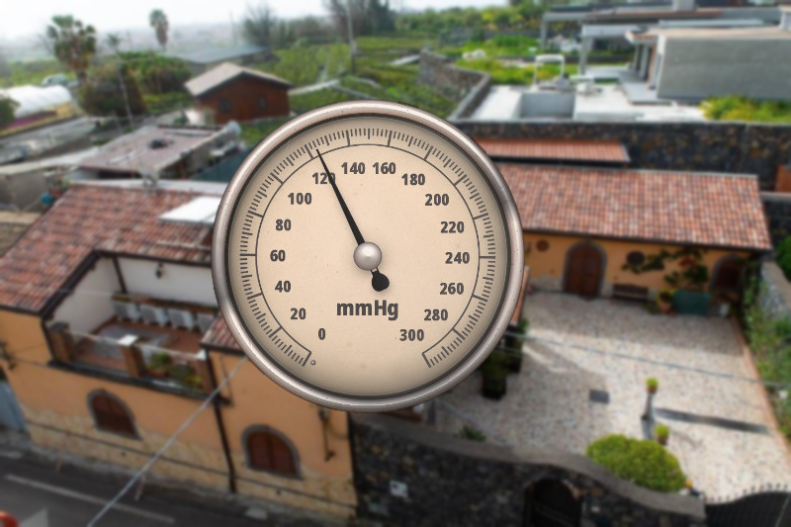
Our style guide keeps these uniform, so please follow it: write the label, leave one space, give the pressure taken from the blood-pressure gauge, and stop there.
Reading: 124 mmHg
